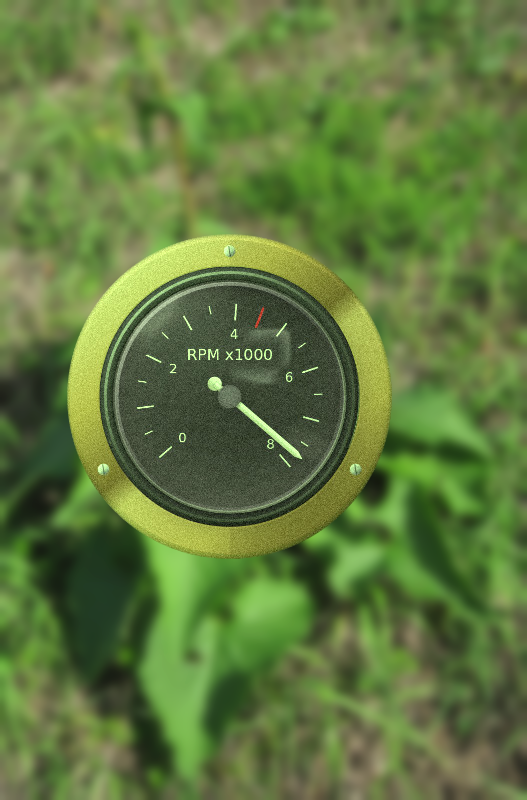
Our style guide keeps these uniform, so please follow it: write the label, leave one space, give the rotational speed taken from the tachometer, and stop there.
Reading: 7750 rpm
